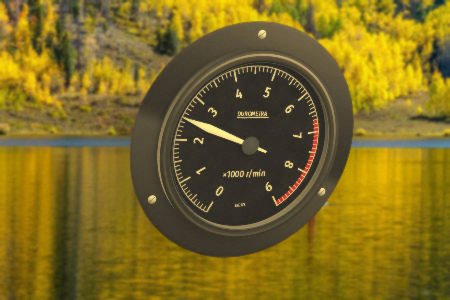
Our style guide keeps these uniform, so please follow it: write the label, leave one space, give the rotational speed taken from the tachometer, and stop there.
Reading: 2500 rpm
